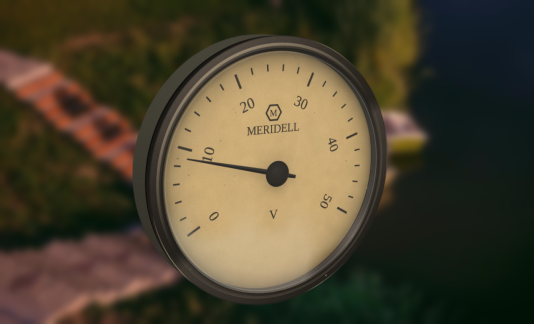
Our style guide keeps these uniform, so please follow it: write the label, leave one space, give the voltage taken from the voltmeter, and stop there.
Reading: 9 V
